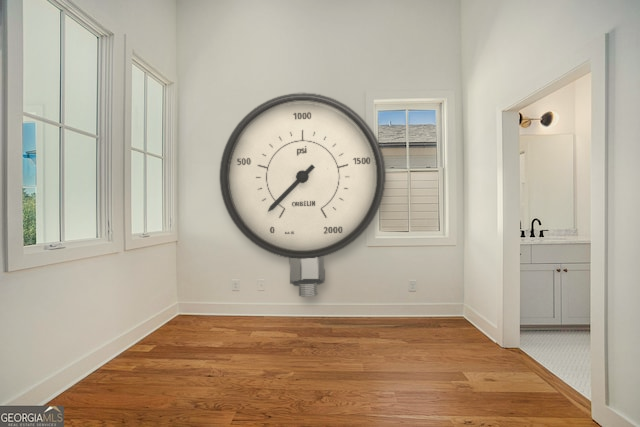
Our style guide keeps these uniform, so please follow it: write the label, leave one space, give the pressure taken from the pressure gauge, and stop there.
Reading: 100 psi
